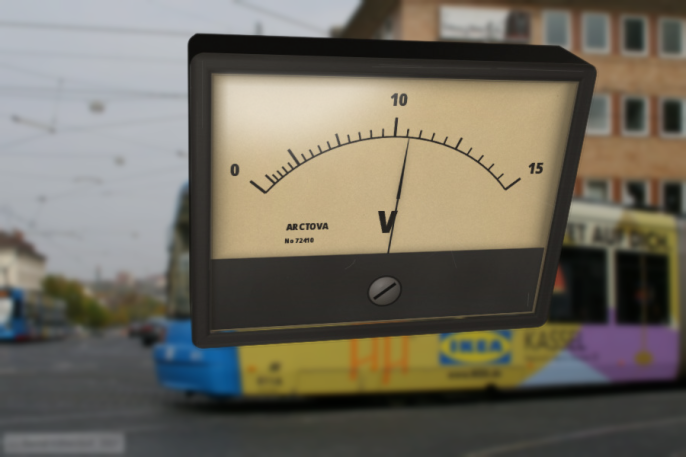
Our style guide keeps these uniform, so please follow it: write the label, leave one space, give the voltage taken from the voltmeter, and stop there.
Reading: 10.5 V
